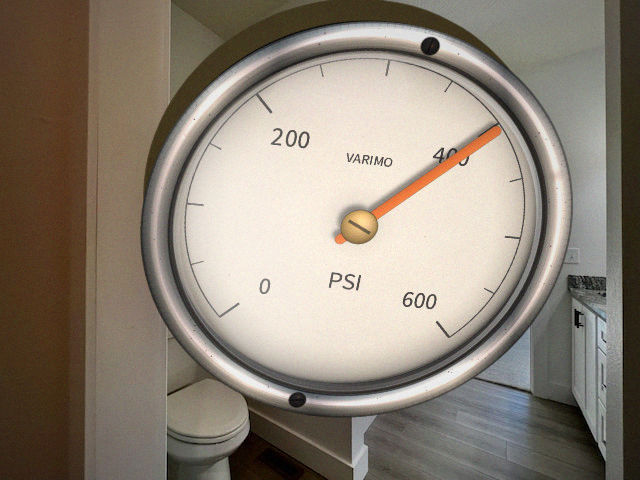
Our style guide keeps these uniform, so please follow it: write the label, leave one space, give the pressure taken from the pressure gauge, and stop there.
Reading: 400 psi
